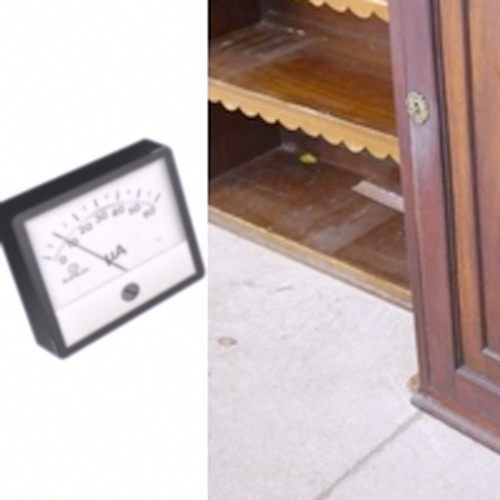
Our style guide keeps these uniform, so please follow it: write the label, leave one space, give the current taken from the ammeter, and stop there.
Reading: 10 µA
